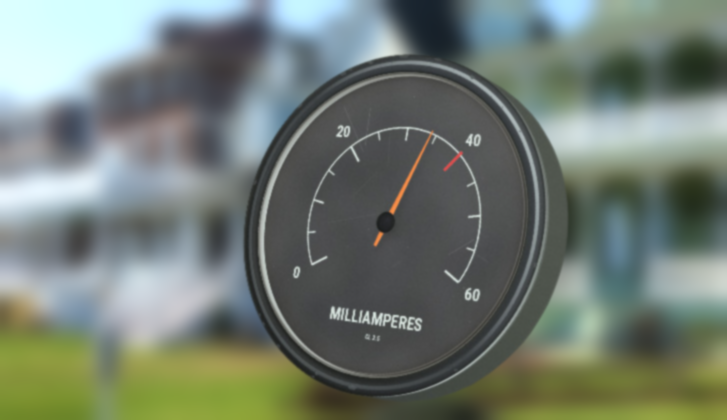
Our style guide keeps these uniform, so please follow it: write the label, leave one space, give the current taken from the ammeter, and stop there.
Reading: 35 mA
